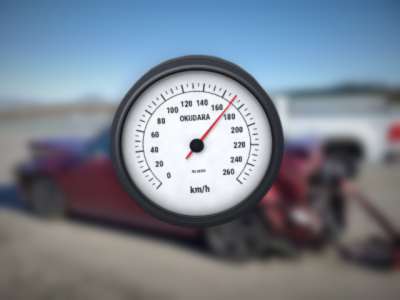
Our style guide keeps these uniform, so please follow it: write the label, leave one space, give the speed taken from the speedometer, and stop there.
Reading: 170 km/h
